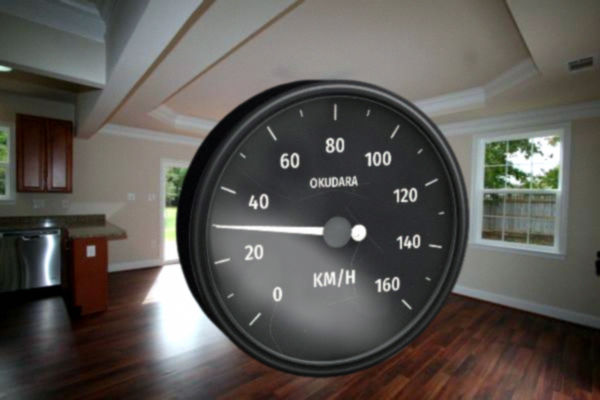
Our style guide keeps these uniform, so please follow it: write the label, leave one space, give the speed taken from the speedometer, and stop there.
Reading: 30 km/h
